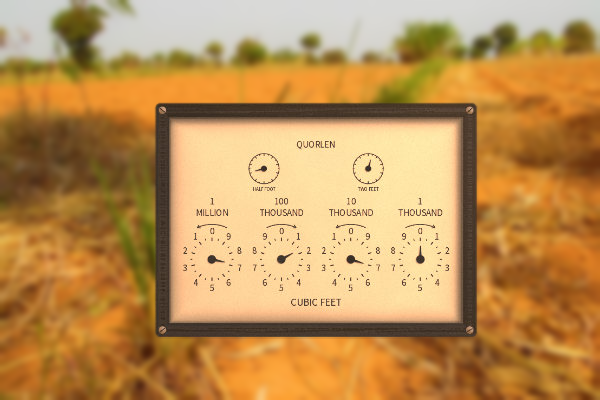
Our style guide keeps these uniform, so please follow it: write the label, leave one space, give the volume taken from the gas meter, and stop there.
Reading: 717000 ft³
